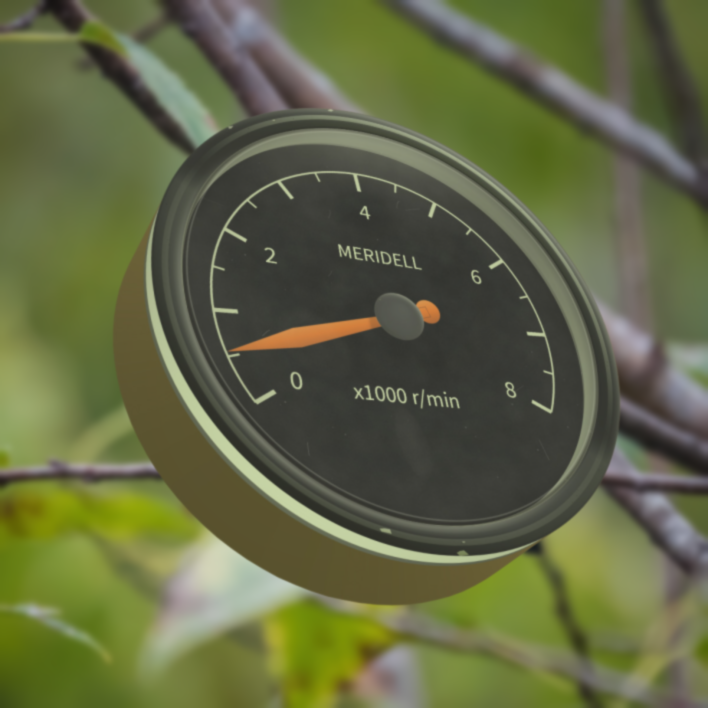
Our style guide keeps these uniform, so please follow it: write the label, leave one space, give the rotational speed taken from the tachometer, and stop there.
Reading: 500 rpm
